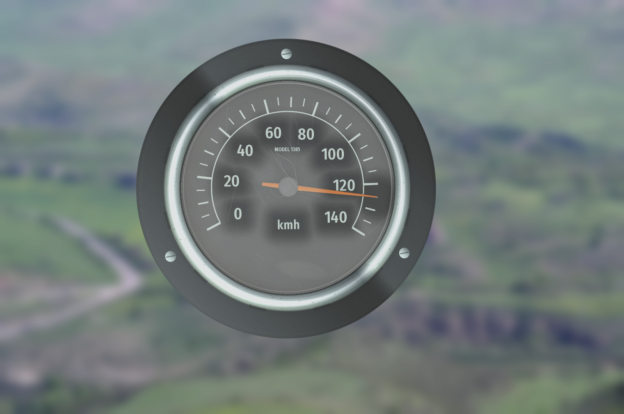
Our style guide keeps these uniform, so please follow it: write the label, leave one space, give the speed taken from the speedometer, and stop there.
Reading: 125 km/h
